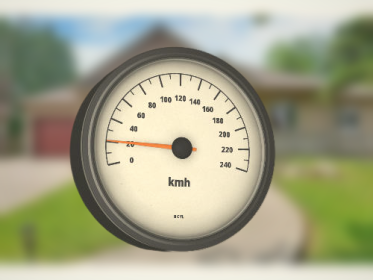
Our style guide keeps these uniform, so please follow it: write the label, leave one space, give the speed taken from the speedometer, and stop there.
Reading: 20 km/h
